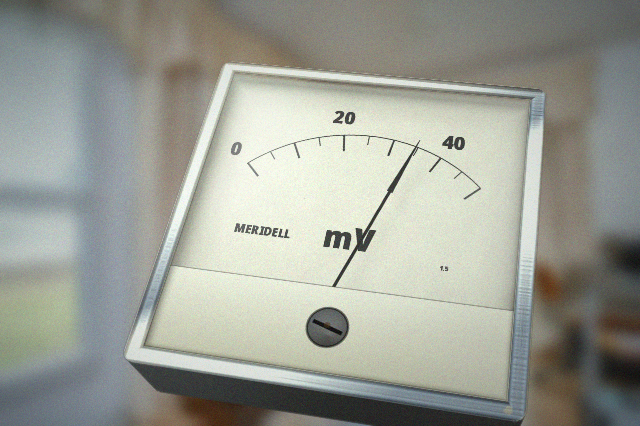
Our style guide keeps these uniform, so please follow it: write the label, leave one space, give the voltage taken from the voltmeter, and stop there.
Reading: 35 mV
